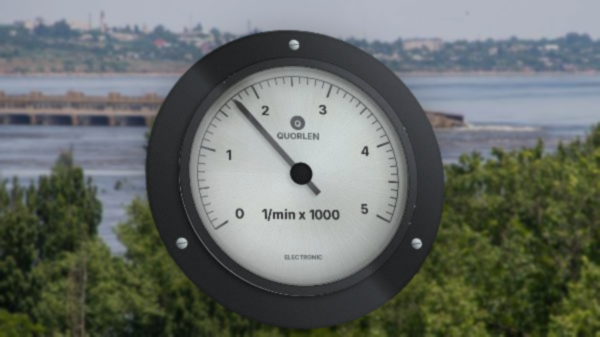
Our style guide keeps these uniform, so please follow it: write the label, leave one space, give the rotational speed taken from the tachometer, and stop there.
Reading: 1700 rpm
